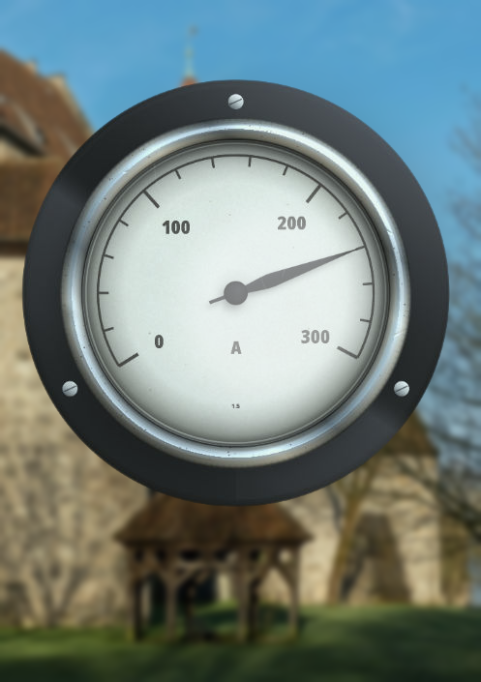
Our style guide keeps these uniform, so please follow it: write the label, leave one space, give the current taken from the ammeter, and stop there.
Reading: 240 A
